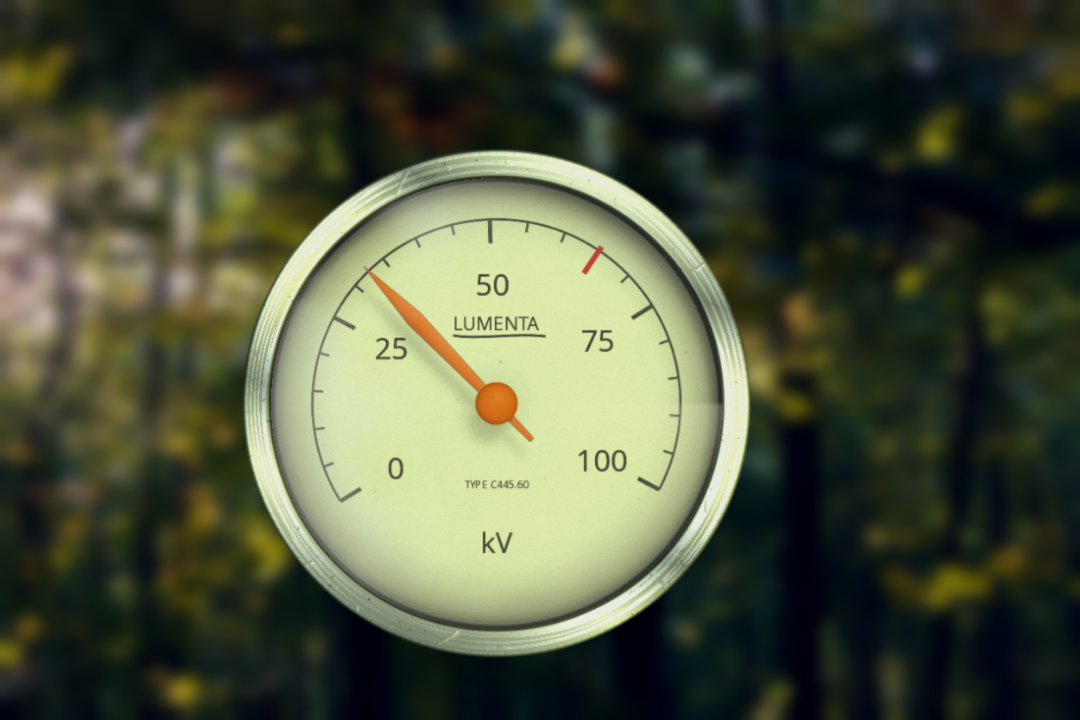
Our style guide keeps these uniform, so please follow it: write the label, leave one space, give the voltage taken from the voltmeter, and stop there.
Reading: 32.5 kV
